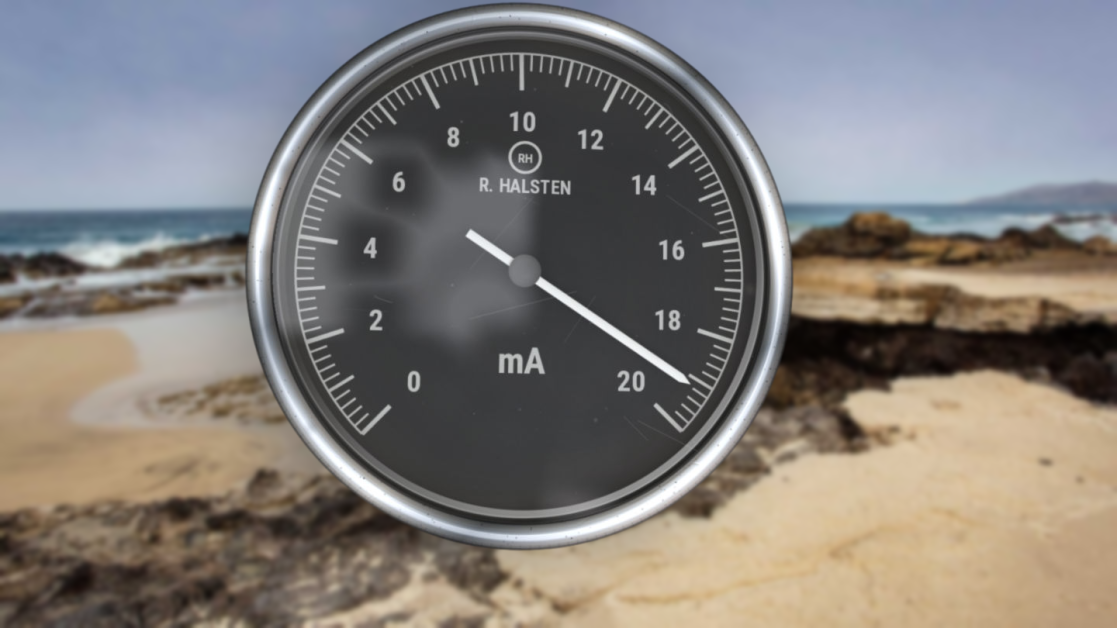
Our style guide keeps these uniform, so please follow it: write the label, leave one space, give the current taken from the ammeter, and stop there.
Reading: 19.2 mA
